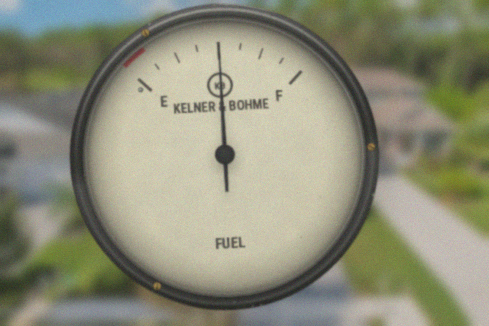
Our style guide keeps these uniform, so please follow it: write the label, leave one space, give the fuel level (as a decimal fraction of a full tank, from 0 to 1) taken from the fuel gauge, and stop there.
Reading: 0.5
